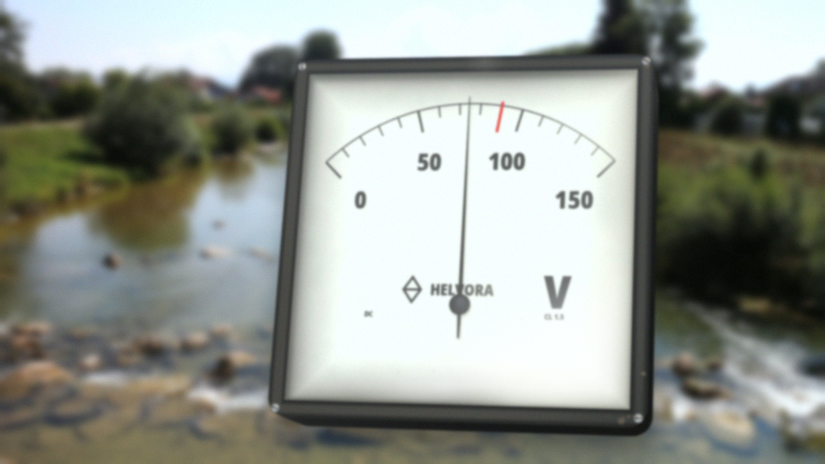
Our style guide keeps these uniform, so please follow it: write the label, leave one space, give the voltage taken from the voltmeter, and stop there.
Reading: 75 V
